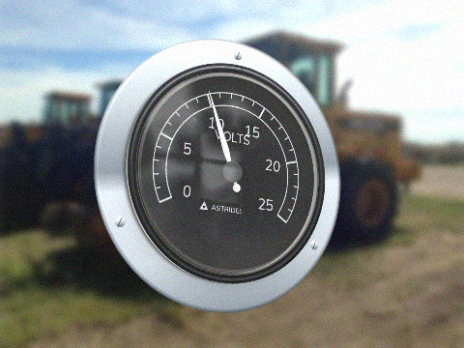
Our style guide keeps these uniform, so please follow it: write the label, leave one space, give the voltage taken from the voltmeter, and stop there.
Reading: 10 V
